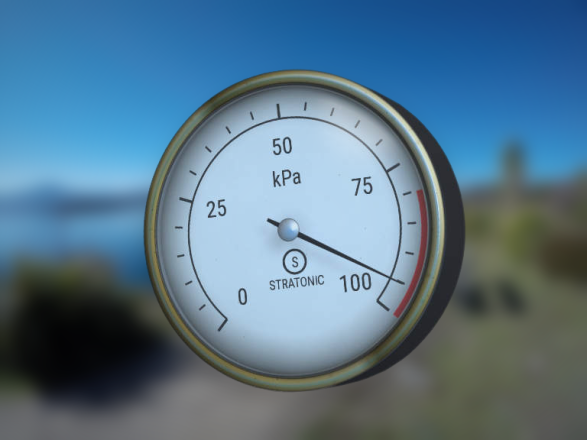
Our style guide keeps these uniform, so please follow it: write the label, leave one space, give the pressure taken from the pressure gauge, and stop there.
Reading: 95 kPa
